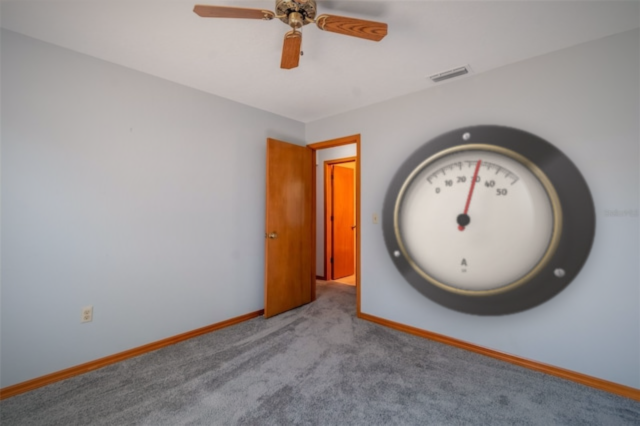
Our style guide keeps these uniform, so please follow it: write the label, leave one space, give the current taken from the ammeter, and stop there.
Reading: 30 A
